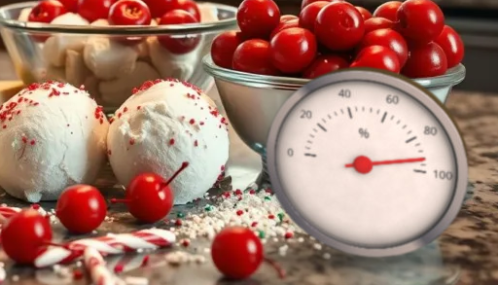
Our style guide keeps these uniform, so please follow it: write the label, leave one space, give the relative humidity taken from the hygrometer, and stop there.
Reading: 92 %
